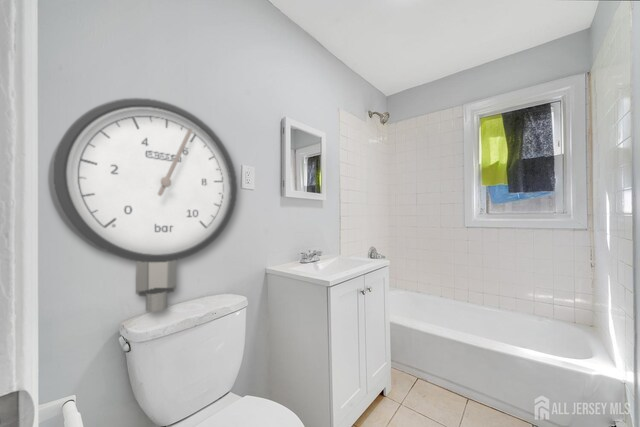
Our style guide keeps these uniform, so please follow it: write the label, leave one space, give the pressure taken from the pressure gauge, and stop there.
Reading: 5.75 bar
